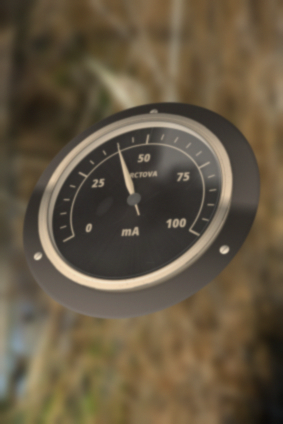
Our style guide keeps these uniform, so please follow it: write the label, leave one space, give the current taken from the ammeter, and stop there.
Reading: 40 mA
